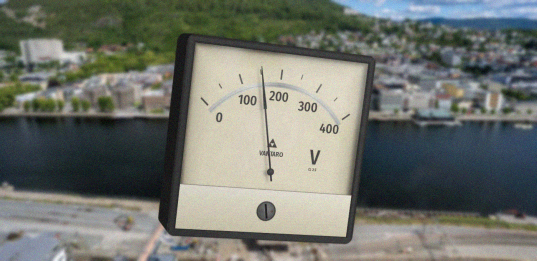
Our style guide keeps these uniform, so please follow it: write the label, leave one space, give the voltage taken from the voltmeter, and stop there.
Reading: 150 V
